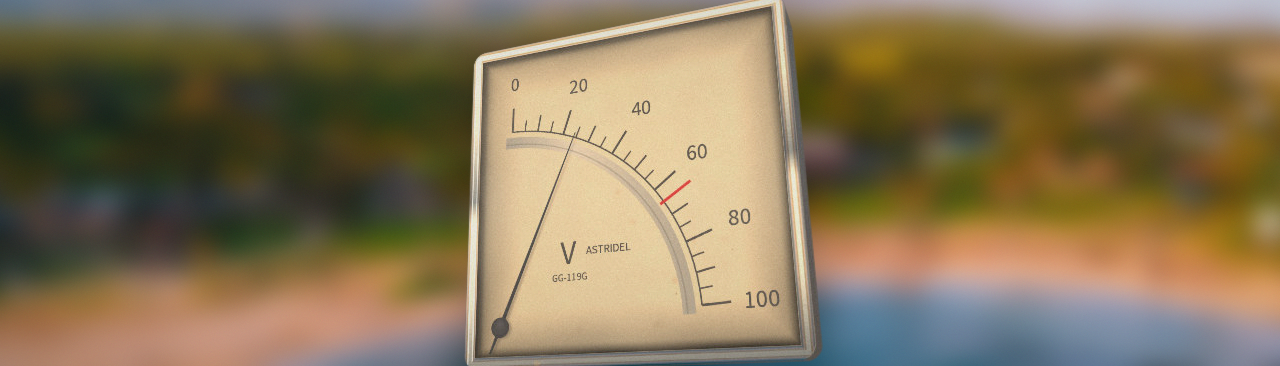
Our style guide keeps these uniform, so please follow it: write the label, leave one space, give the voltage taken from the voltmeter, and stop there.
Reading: 25 V
